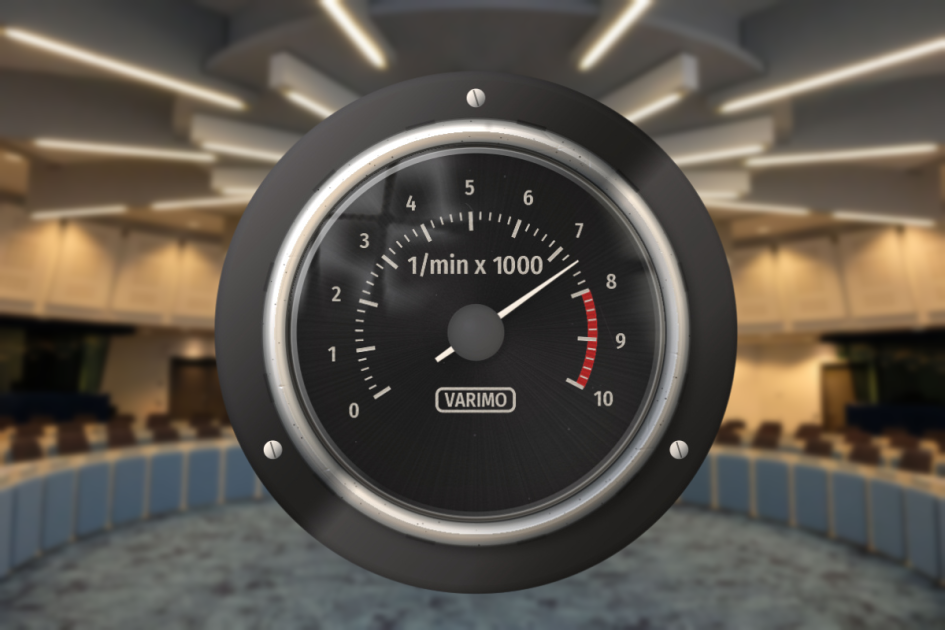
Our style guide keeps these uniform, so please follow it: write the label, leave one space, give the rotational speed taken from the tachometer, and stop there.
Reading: 7400 rpm
